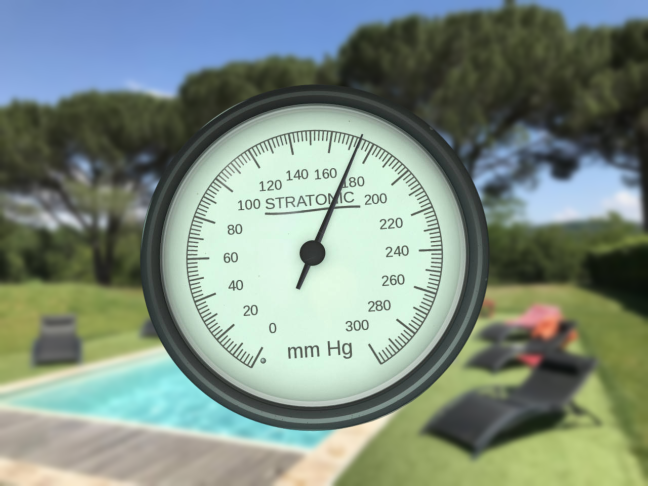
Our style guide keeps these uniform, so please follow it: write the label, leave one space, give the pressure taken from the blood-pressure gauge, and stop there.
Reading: 174 mmHg
